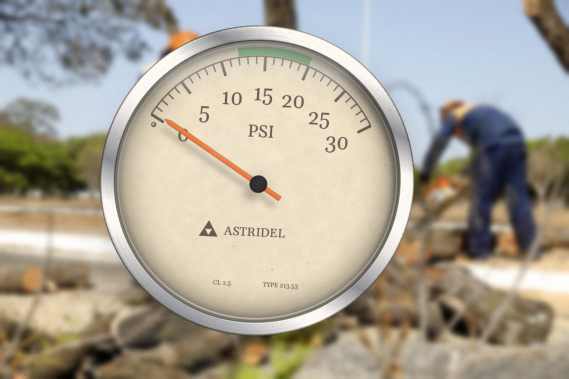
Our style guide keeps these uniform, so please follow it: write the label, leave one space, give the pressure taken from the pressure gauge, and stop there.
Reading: 0.5 psi
